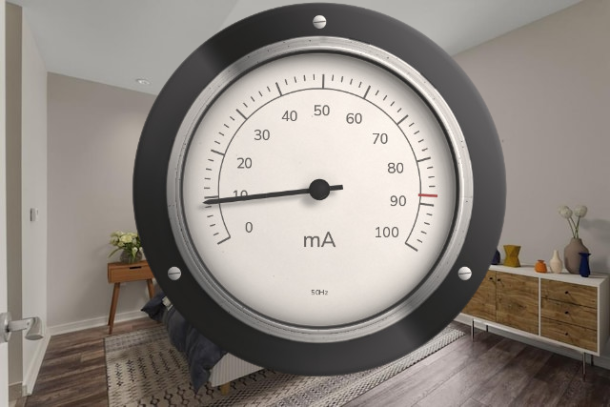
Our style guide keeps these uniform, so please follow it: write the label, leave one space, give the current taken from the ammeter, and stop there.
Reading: 9 mA
